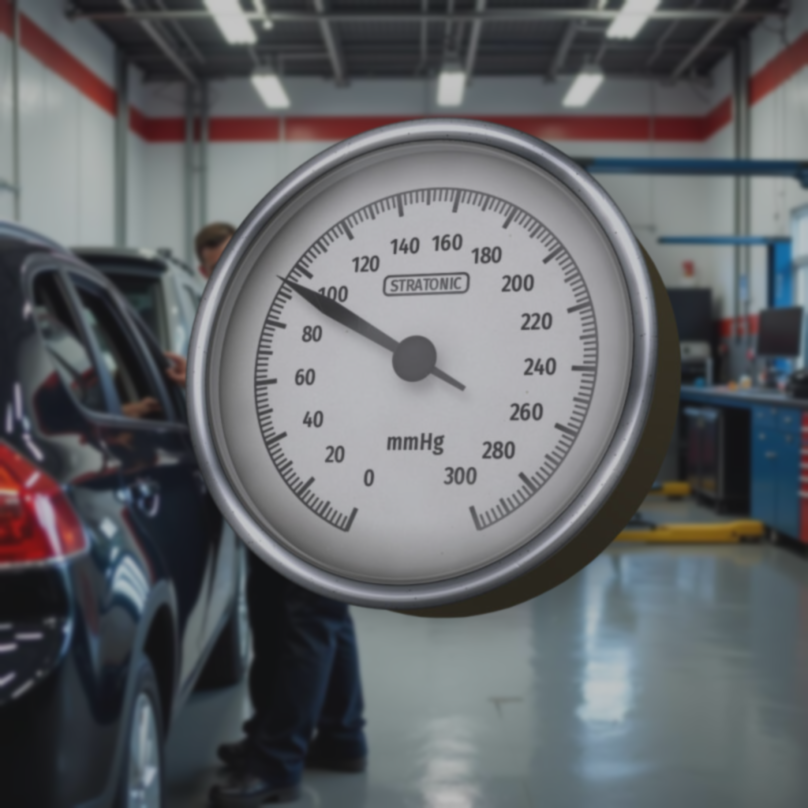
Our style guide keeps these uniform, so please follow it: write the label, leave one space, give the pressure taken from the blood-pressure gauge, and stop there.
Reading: 94 mmHg
